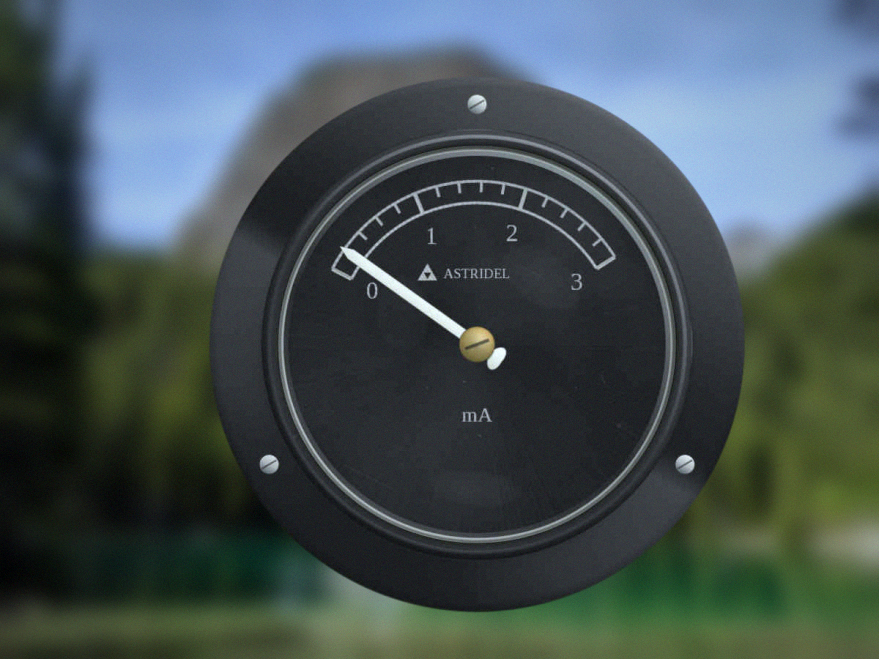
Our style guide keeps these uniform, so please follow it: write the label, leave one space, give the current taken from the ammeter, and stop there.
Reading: 0.2 mA
